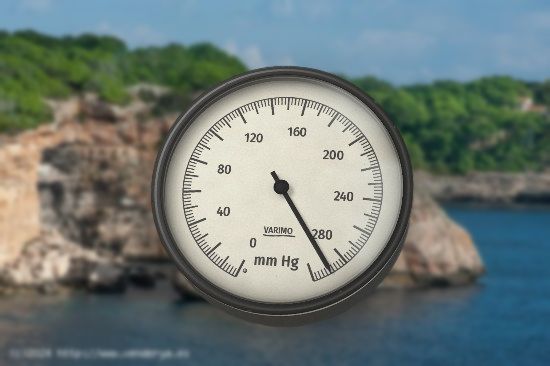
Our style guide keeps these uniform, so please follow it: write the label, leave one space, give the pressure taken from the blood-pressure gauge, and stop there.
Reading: 290 mmHg
